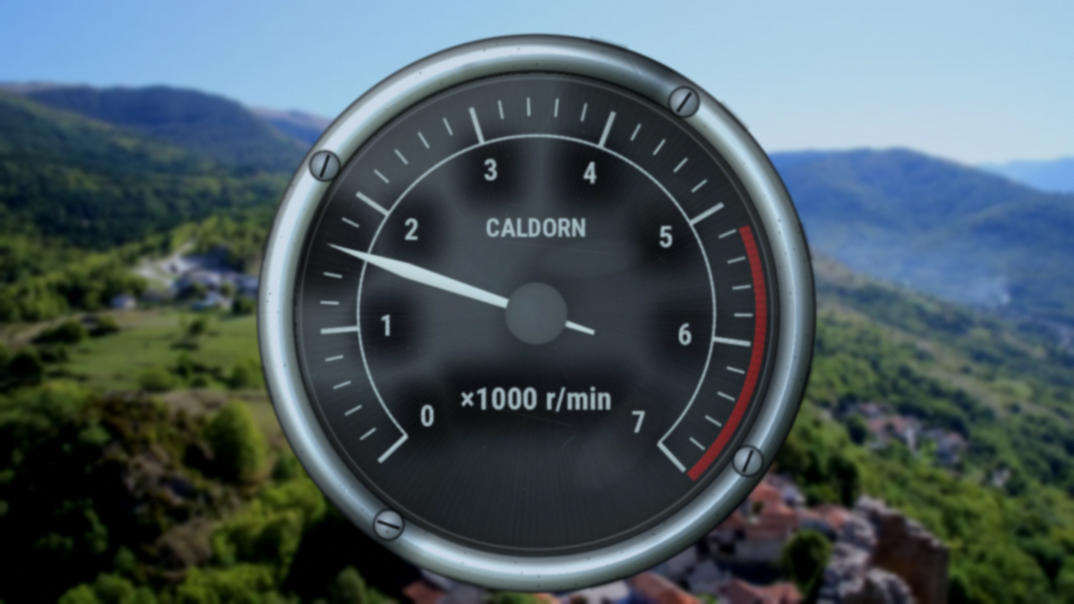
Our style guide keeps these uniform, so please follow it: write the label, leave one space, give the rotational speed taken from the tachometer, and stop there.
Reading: 1600 rpm
